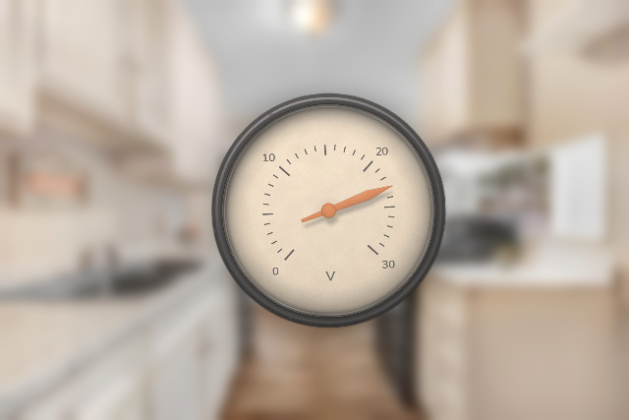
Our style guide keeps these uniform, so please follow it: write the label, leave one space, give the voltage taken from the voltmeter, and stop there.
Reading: 23 V
